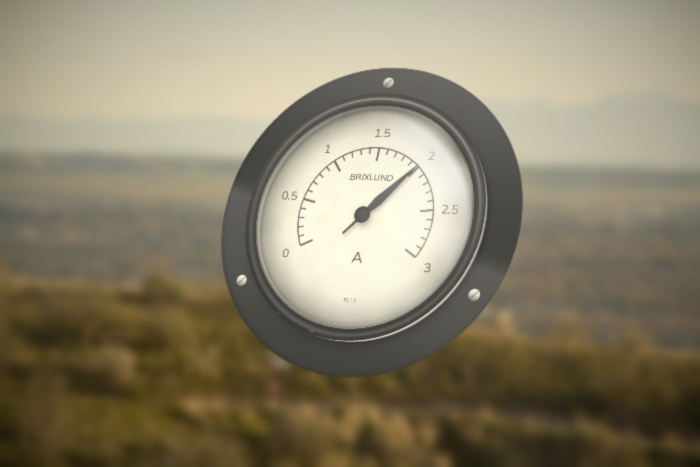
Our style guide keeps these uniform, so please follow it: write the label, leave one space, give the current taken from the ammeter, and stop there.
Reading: 2 A
